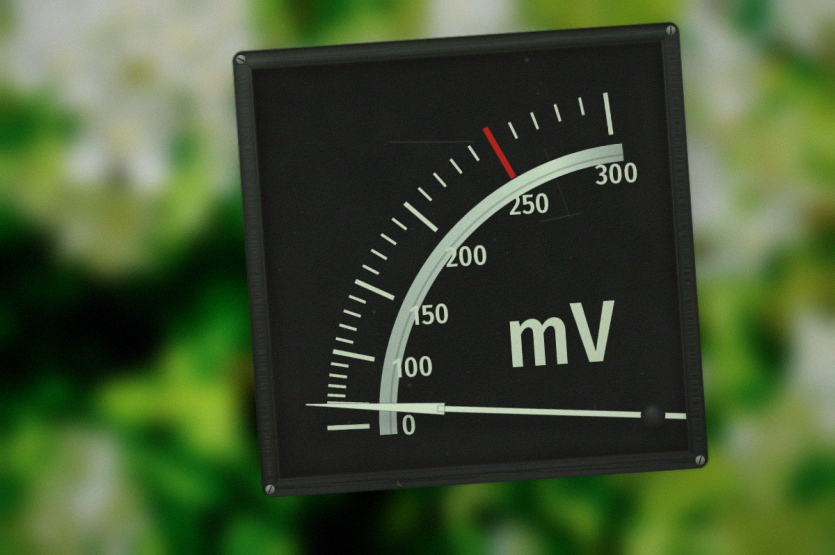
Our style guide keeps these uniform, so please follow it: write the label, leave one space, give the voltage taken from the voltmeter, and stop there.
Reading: 50 mV
